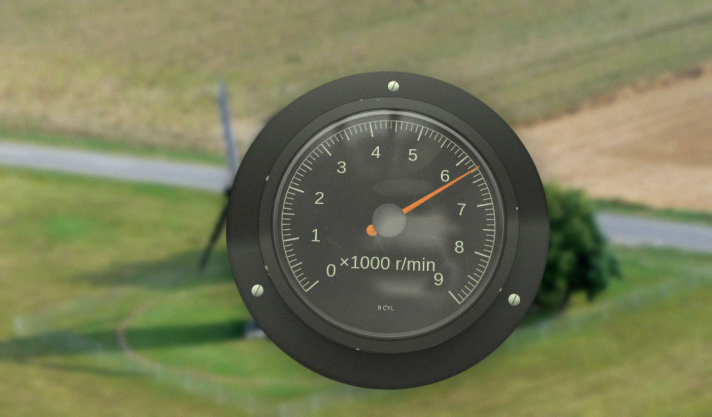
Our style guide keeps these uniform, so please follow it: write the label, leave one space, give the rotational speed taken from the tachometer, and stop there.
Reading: 6300 rpm
